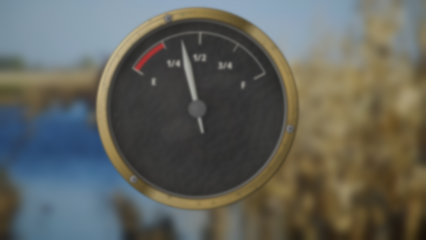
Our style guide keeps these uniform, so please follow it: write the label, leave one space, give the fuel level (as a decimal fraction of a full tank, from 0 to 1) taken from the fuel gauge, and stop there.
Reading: 0.375
